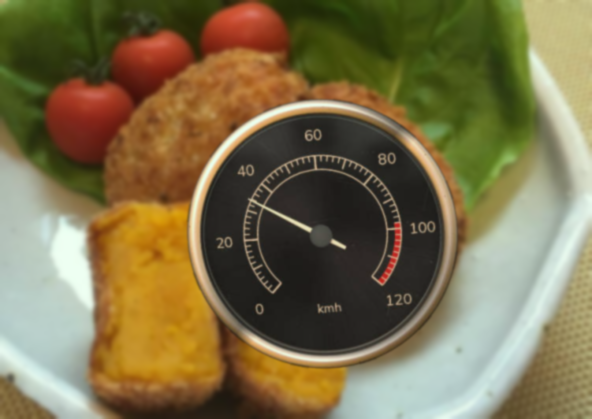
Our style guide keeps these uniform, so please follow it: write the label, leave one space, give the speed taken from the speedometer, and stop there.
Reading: 34 km/h
